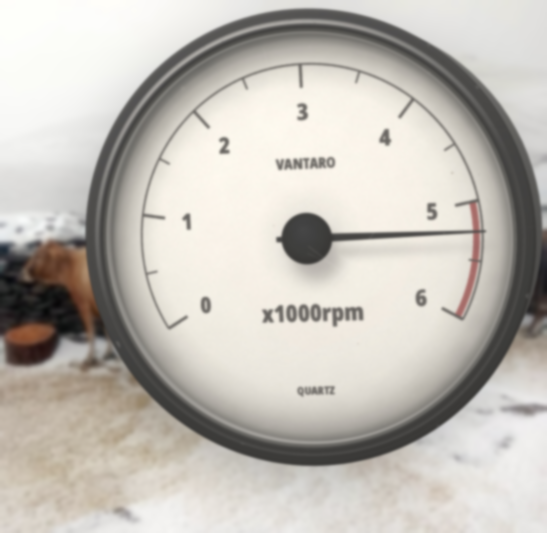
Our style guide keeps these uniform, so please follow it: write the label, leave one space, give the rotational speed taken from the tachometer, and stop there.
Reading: 5250 rpm
